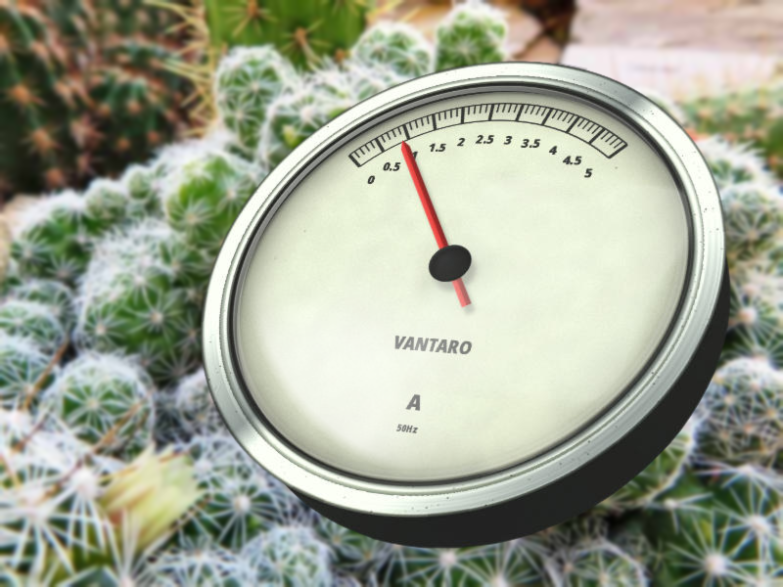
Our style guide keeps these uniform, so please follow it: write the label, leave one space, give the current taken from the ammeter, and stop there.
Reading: 0.9 A
